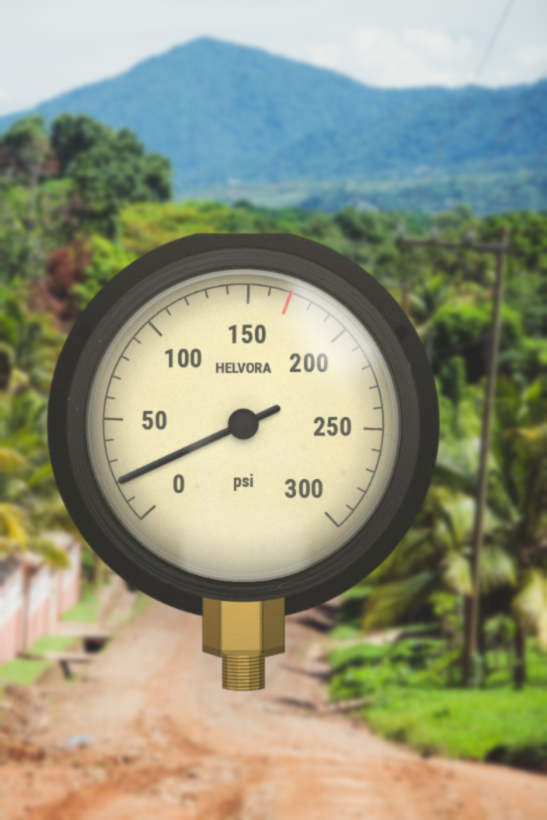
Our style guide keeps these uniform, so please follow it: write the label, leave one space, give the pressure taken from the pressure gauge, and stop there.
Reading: 20 psi
